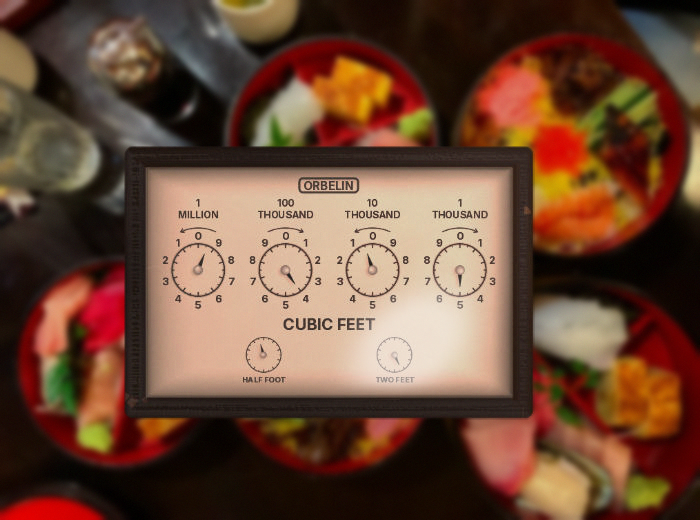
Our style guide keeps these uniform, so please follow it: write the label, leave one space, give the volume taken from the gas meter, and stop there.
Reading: 940500 ft³
